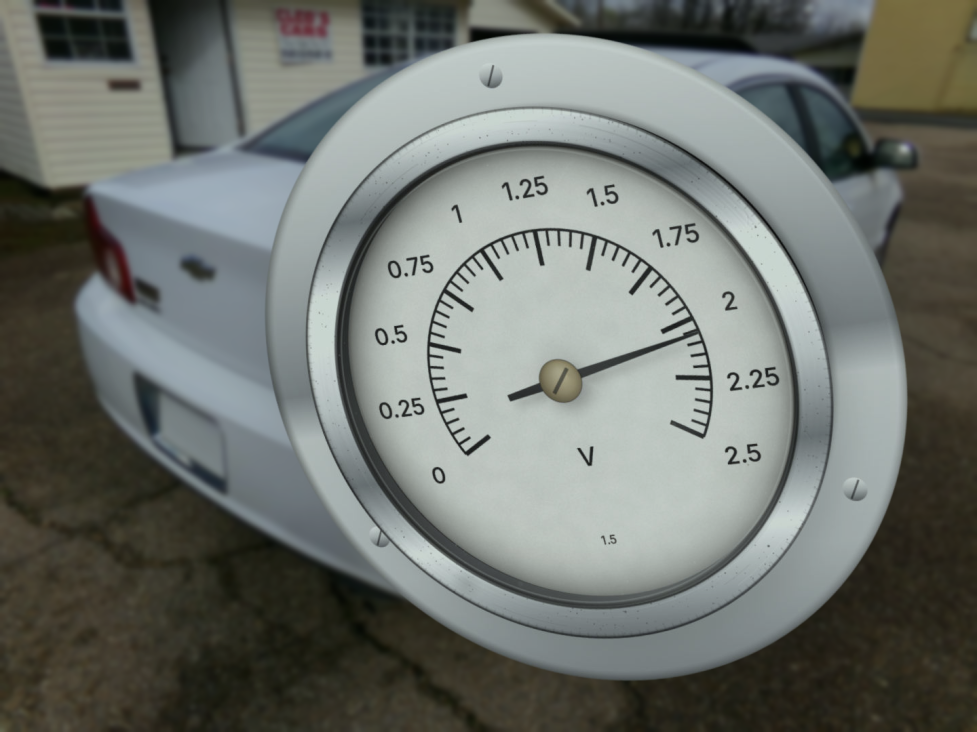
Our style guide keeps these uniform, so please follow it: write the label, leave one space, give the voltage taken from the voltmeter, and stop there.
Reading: 2.05 V
